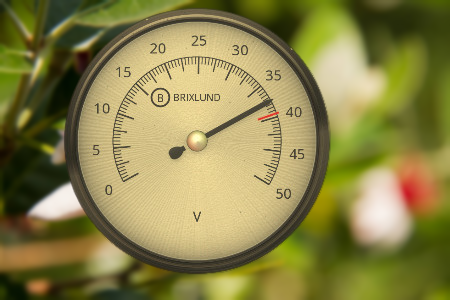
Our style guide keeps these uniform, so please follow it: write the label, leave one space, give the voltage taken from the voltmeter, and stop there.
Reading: 37.5 V
